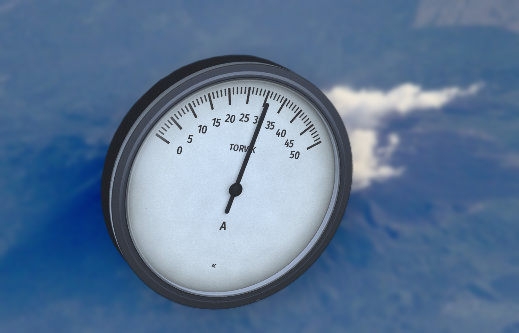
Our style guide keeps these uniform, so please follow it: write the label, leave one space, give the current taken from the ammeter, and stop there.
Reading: 30 A
